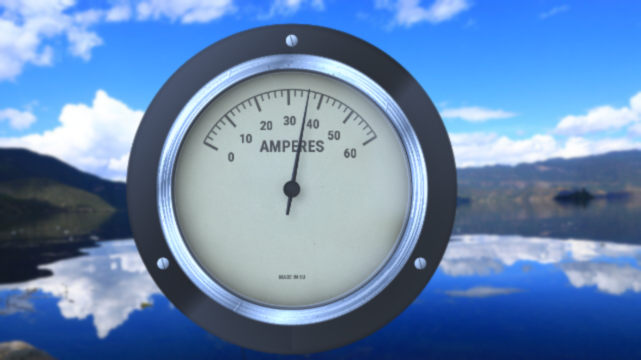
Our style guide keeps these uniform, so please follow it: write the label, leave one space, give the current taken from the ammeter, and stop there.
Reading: 36 A
